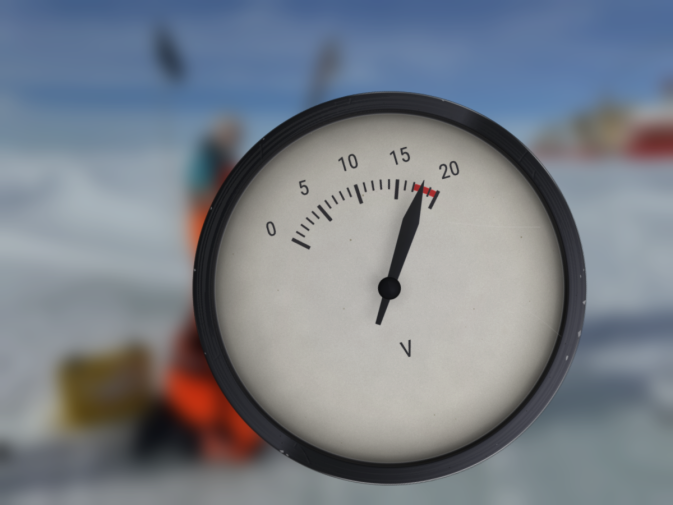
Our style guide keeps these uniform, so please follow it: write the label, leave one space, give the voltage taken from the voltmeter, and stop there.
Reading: 18 V
